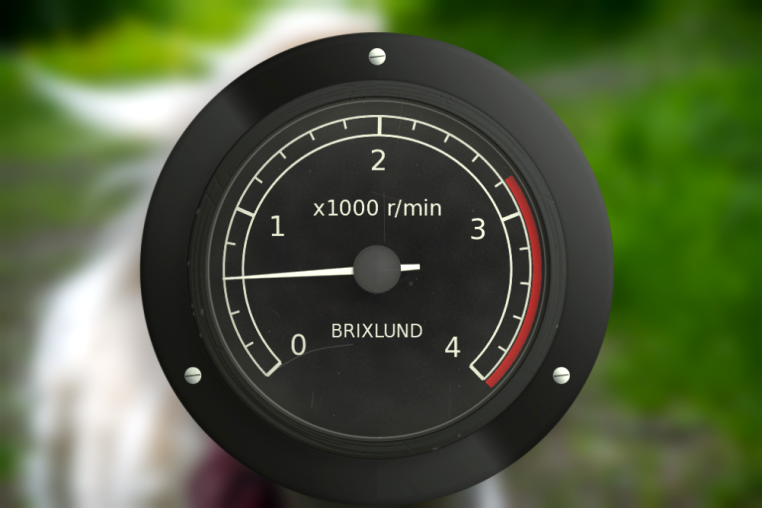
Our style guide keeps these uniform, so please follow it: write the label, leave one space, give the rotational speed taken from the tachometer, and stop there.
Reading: 600 rpm
